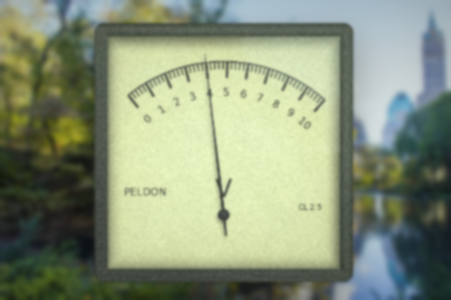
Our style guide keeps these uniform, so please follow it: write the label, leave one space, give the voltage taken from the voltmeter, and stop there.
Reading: 4 V
